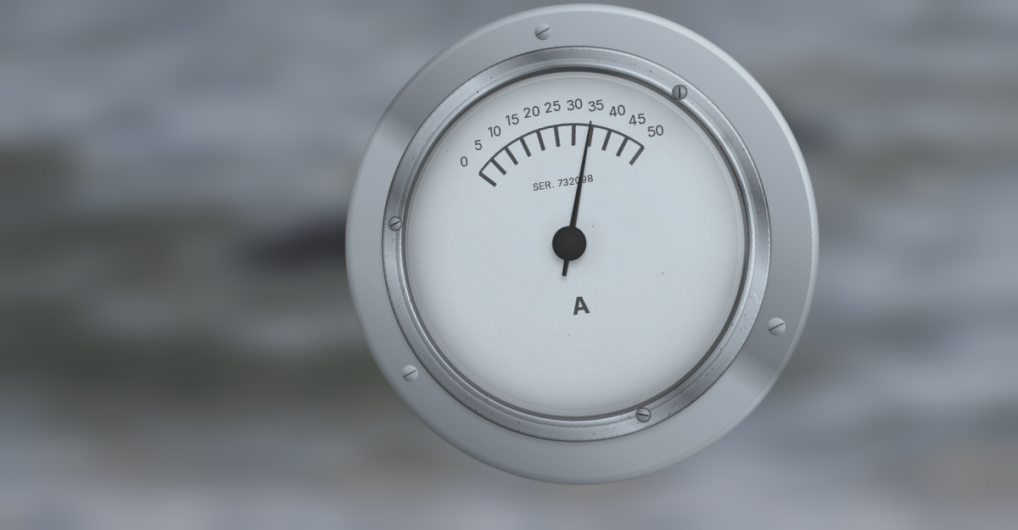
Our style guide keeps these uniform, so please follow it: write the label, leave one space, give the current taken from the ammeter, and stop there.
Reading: 35 A
